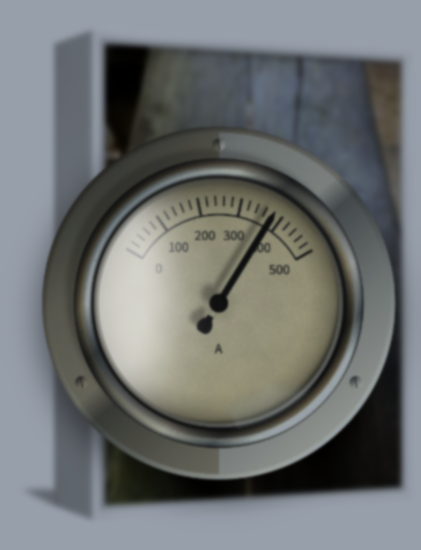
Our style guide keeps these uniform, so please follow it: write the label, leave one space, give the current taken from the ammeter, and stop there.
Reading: 380 A
